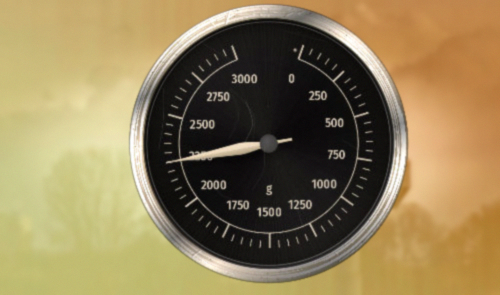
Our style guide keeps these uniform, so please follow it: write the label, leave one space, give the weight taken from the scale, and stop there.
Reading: 2250 g
